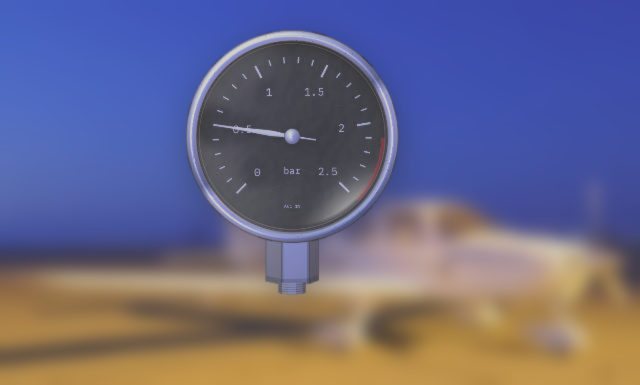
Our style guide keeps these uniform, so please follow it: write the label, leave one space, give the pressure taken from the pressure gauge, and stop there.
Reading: 0.5 bar
